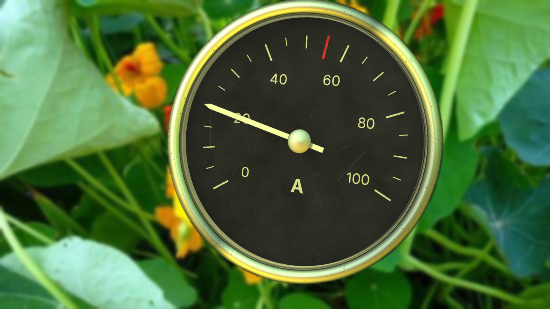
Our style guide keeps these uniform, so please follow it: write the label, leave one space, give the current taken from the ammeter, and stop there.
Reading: 20 A
